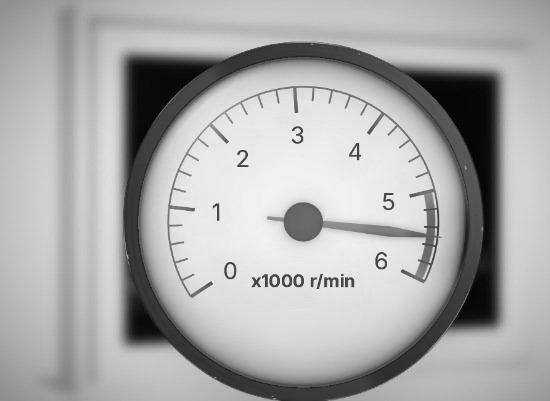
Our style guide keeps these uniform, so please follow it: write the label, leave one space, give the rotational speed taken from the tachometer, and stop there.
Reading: 5500 rpm
